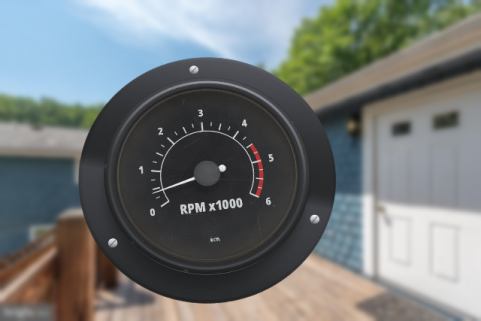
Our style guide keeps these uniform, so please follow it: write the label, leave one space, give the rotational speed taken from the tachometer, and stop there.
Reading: 375 rpm
